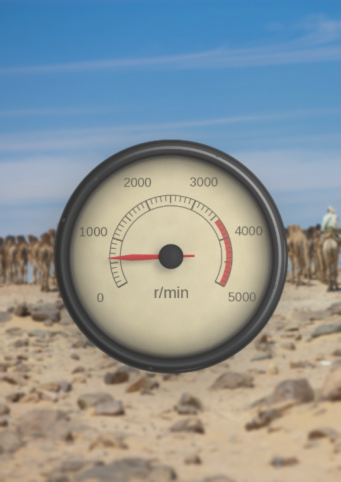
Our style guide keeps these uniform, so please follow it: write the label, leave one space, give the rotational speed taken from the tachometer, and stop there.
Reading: 600 rpm
